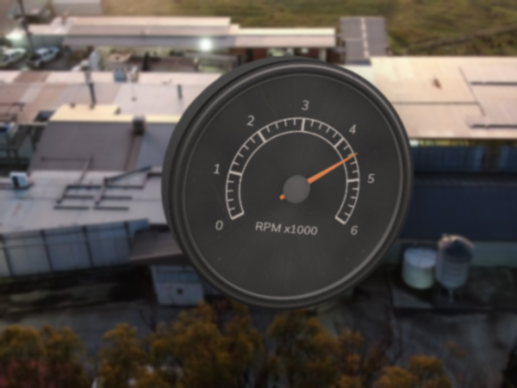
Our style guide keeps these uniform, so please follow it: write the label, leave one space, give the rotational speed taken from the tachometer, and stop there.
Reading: 4400 rpm
